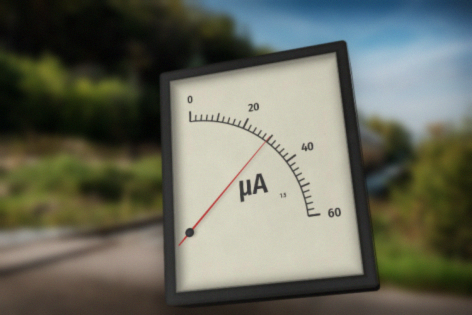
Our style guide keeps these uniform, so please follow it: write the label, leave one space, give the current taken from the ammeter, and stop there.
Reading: 30 µA
